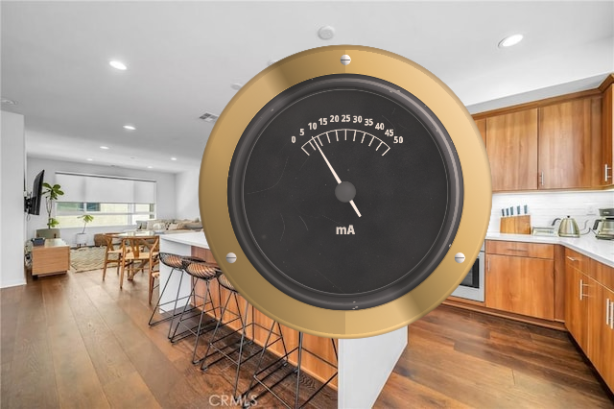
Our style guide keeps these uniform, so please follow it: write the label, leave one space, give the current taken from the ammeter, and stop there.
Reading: 7.5 mA
